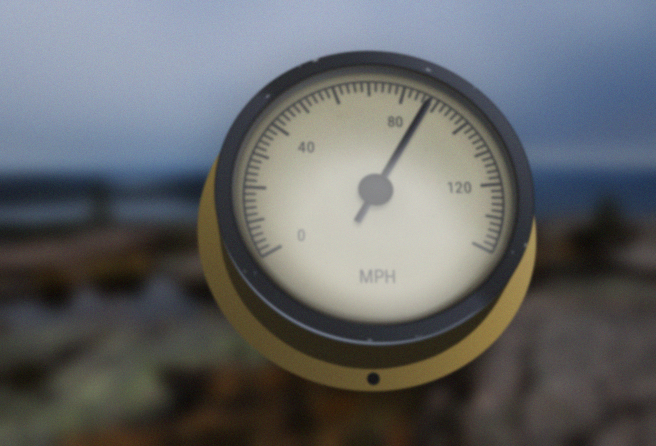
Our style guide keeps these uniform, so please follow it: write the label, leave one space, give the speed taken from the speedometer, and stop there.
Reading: 88 mph
